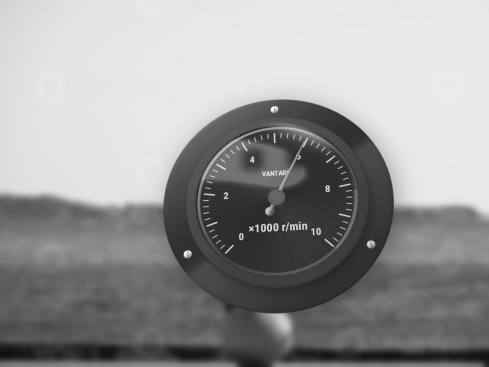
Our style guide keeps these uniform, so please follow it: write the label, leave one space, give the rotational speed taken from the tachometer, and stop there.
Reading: 6000 rpm
